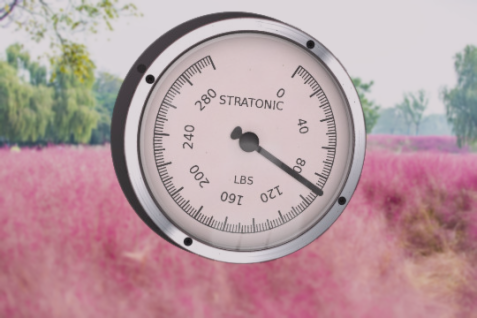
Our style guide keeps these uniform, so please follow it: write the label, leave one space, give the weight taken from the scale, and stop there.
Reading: 90 lb
